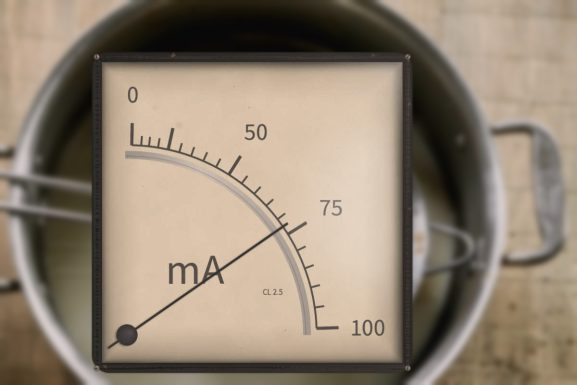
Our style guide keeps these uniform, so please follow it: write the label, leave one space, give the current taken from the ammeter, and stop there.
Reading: 72.5 mA
